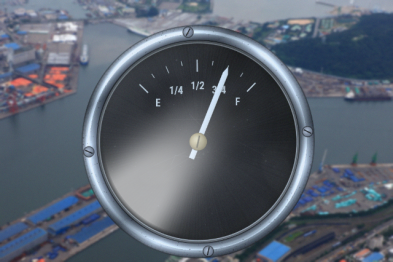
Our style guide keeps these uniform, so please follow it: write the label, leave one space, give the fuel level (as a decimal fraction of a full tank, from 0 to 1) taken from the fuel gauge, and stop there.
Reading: 0.75
